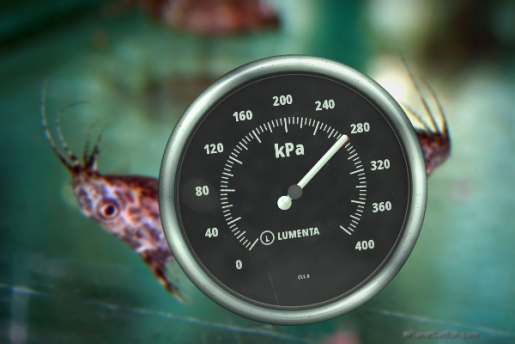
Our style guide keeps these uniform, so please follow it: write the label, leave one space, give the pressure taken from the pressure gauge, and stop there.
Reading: 275 kPa
